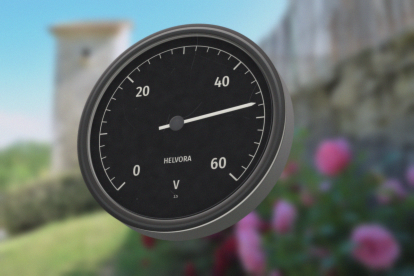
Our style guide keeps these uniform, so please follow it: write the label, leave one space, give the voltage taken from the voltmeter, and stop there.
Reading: 48 V
